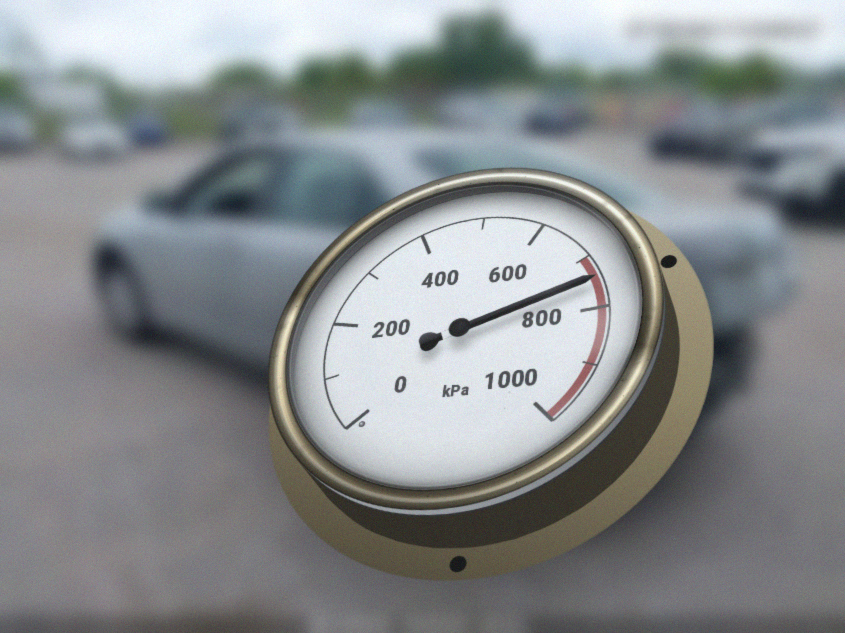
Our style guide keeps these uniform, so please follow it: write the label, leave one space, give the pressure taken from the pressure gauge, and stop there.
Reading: 750 kPa
